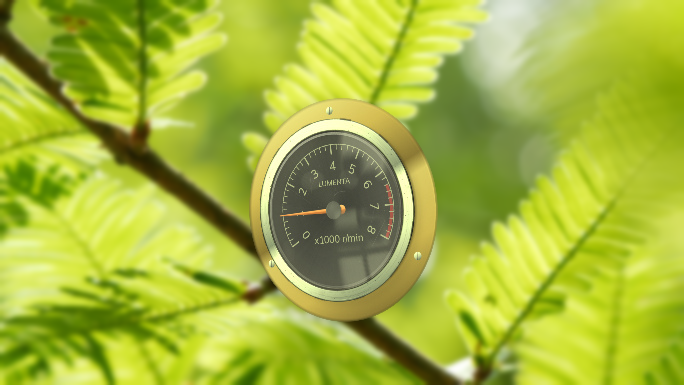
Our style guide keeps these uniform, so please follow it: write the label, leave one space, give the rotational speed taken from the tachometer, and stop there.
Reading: 1000 rpm
